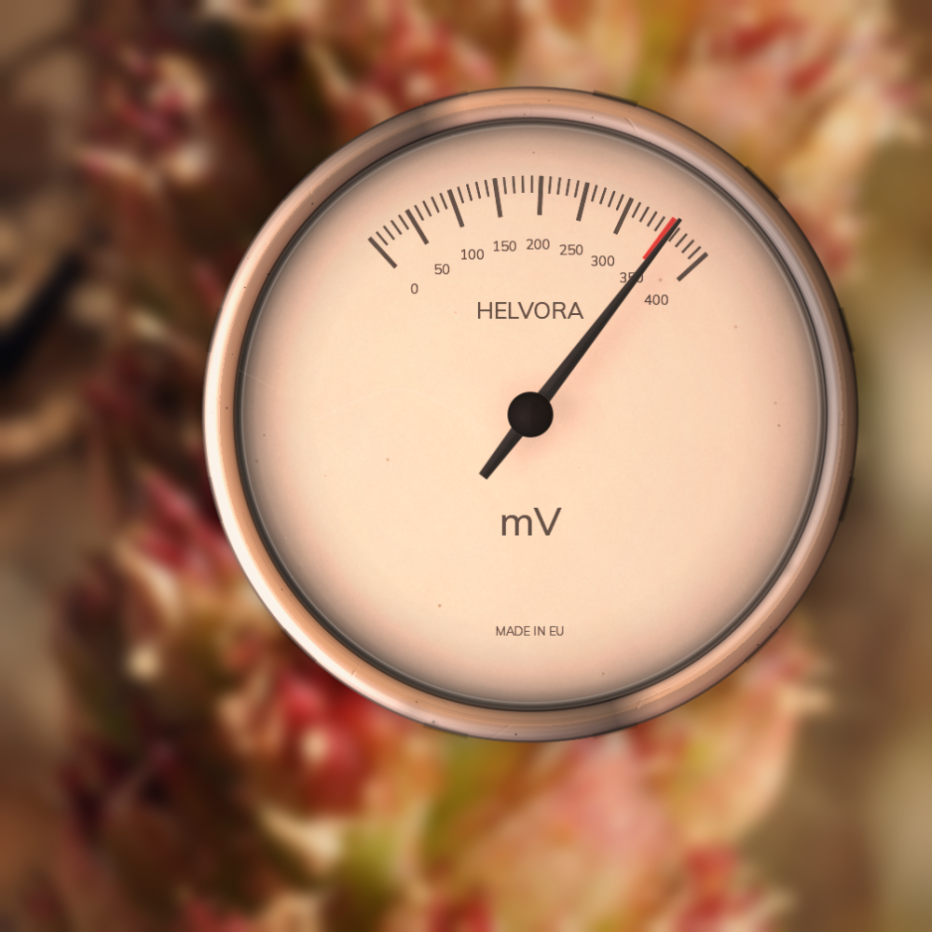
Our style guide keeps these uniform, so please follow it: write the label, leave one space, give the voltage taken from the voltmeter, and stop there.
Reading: 355 mV
